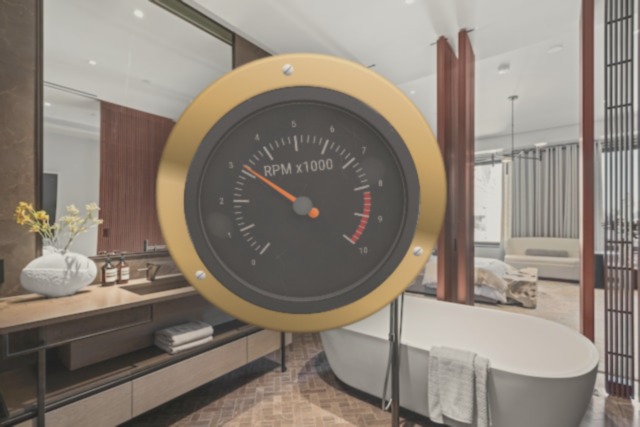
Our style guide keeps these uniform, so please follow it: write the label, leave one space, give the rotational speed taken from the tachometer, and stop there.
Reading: 3200 rpm
